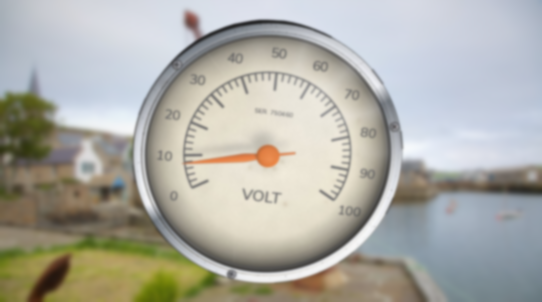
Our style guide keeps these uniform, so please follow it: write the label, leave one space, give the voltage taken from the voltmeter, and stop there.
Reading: 8 V
